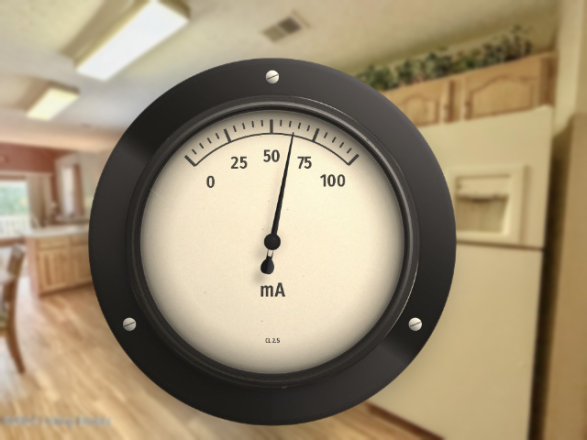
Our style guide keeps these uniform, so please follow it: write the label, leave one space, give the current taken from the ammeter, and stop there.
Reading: 62.5 mA
